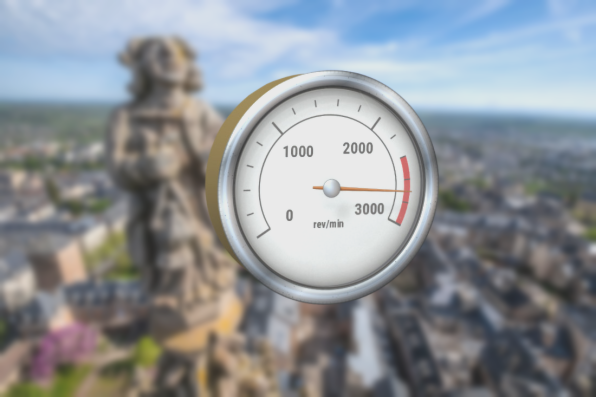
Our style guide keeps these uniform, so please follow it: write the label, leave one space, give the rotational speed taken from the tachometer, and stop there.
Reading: 2700 rpm
